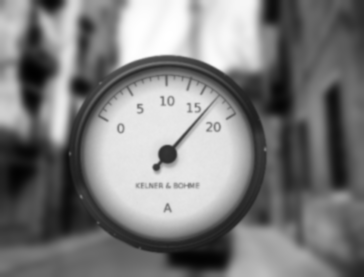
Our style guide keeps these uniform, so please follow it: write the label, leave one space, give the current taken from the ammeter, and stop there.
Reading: 17 A
